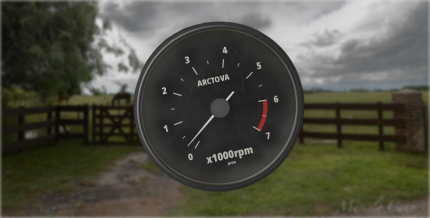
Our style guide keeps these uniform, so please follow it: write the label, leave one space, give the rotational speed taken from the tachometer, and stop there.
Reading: 250 rpm
